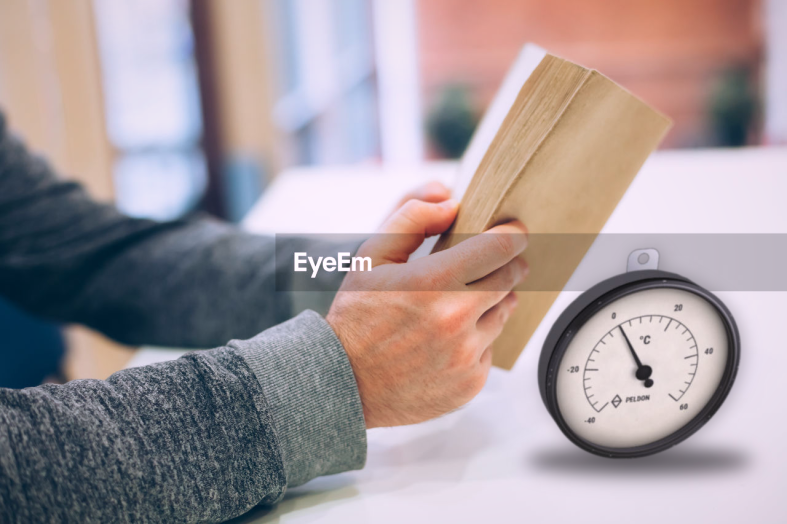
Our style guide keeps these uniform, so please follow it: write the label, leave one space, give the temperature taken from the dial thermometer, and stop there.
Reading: 0 °C
